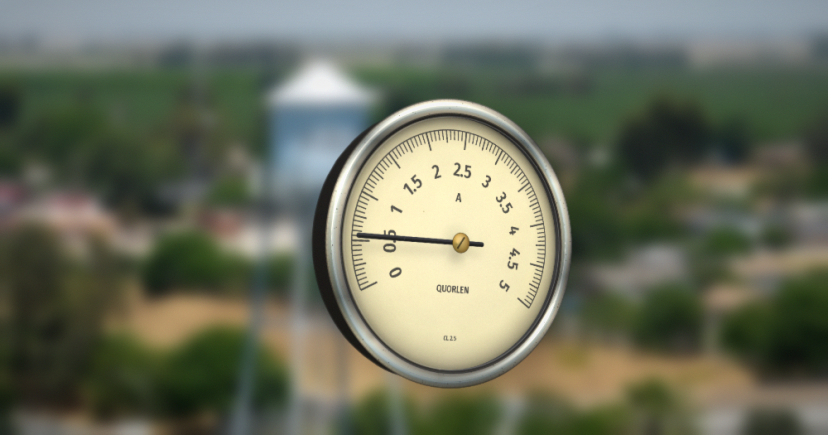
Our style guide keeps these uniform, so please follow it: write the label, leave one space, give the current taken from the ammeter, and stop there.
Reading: 0.55 A
